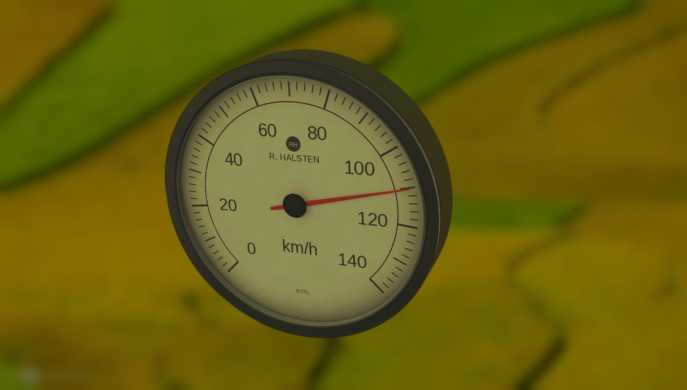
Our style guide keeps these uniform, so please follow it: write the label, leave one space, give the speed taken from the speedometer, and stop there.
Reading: 110 km/h
